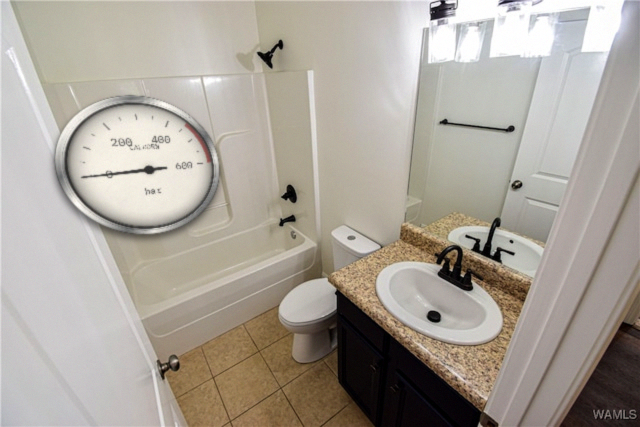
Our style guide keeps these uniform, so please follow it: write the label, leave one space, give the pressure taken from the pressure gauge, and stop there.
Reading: 0 bar
